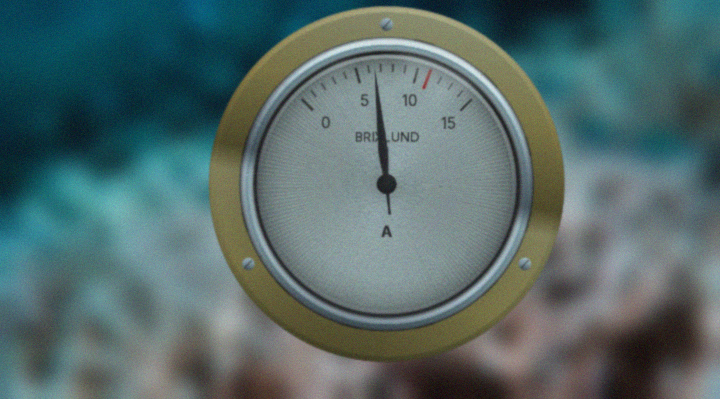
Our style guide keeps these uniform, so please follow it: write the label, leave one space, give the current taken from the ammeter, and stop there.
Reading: 6.5 A
